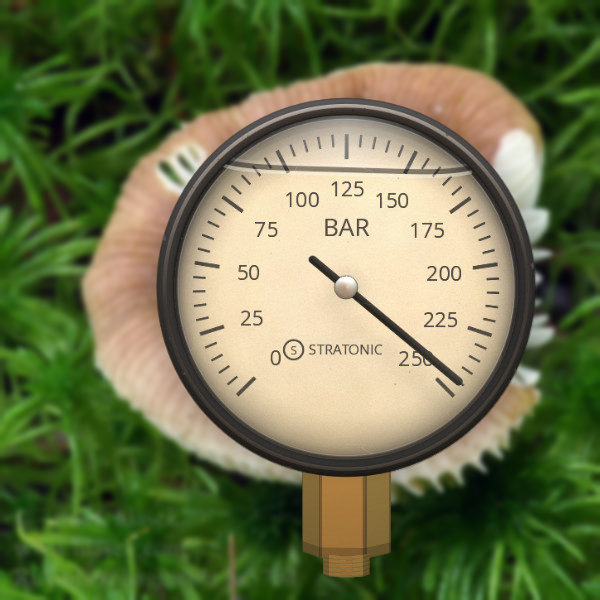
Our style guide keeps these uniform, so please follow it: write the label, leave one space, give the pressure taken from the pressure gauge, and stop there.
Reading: 245 bar
